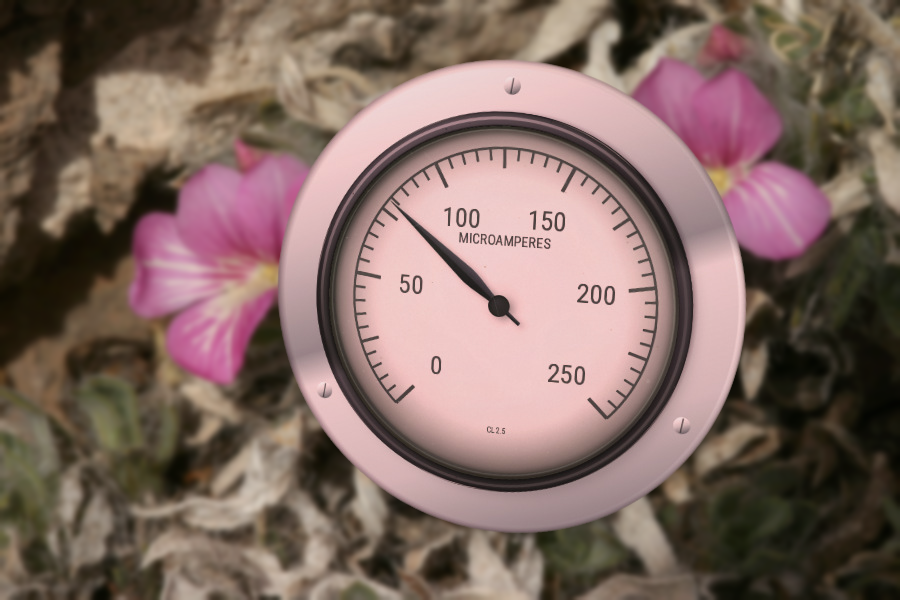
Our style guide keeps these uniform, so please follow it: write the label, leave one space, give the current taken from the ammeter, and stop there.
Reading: 80 µA
